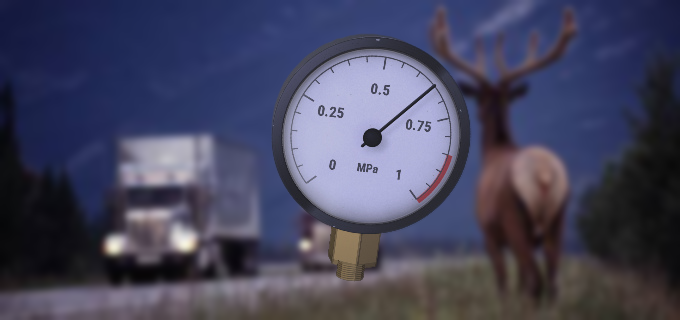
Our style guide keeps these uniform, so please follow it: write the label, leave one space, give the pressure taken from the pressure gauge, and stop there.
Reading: 0.65 MPa
